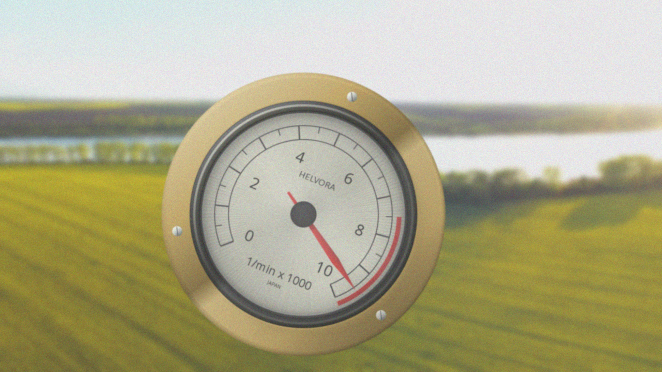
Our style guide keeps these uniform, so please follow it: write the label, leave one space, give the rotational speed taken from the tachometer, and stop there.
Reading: 9500 rpm
